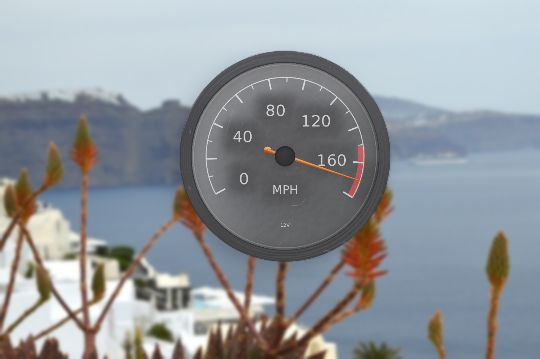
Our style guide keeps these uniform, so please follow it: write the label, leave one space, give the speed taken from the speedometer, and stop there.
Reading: 170 mph
